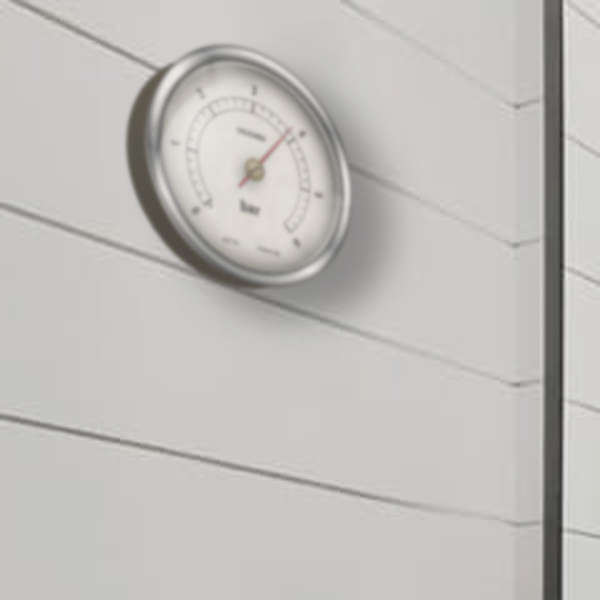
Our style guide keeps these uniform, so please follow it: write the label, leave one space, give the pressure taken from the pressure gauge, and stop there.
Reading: 3.8 bar
